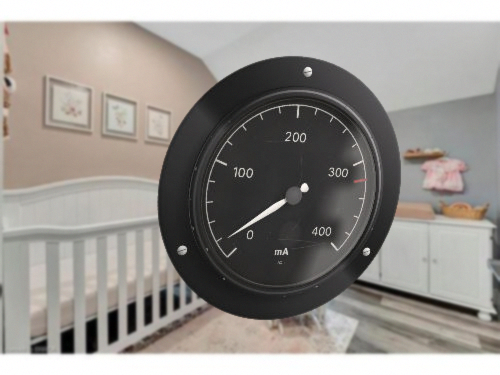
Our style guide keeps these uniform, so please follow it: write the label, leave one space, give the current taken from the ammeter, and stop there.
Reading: 20 mA
